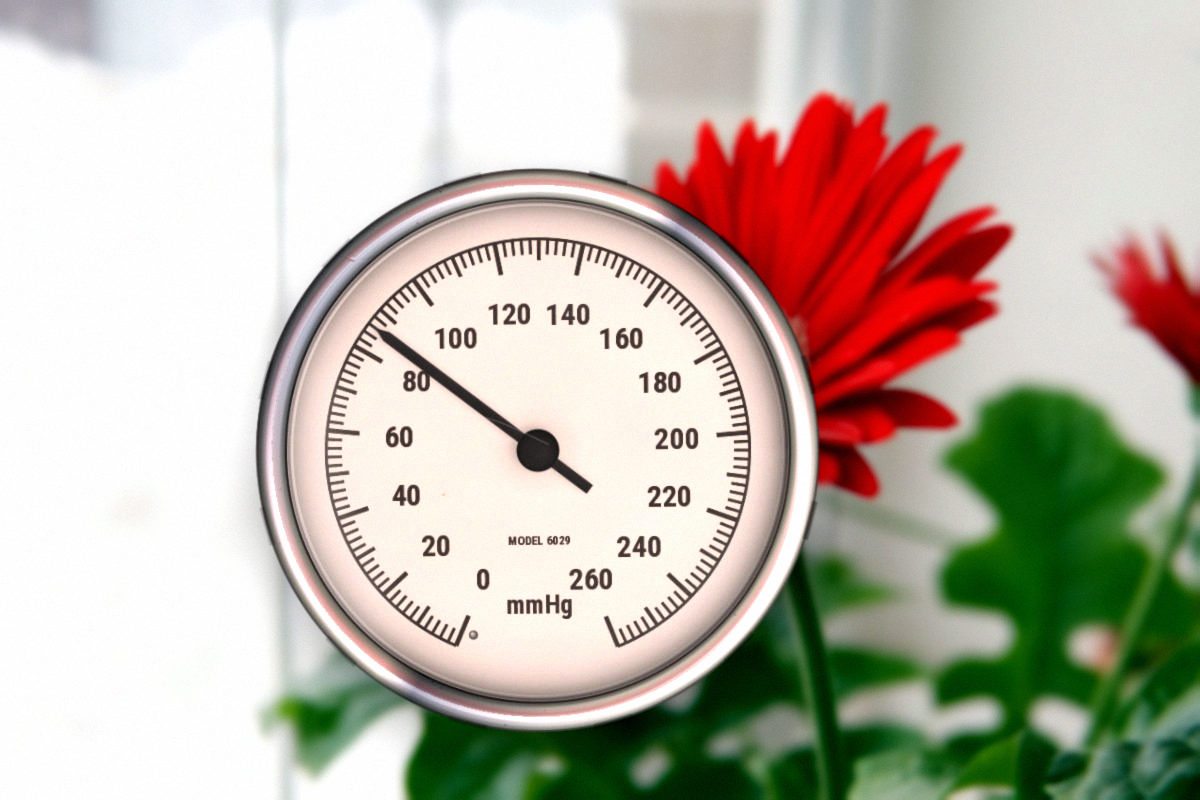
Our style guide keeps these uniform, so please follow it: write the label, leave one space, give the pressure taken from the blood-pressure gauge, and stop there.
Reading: 86 mmHg
